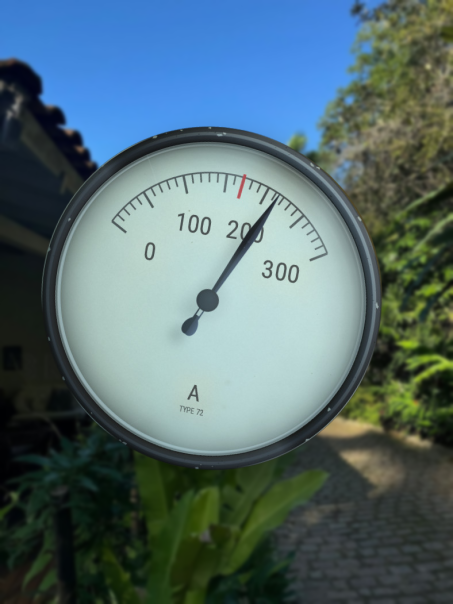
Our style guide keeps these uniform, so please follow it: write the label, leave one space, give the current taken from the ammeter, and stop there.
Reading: 215 A
